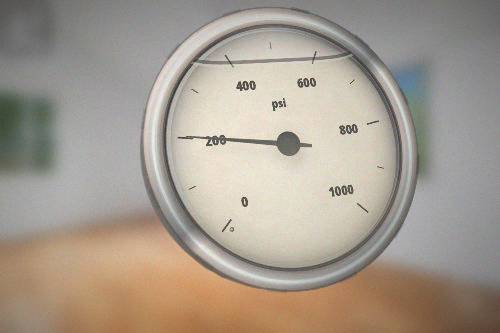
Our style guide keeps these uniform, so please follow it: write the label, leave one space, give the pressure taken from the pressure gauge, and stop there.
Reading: 200 psi
